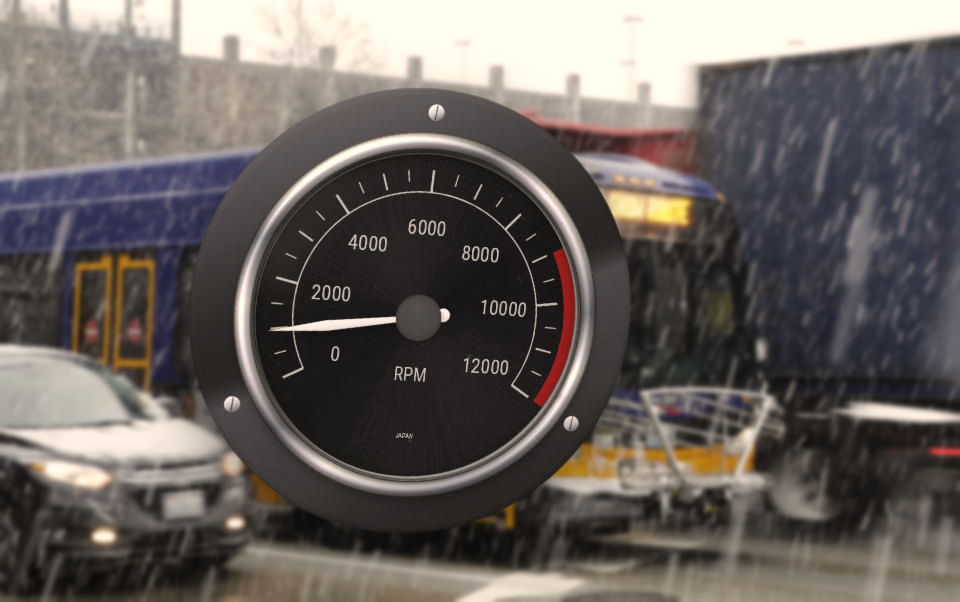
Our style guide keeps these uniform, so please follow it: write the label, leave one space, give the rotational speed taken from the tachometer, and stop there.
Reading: 1000 rpm
